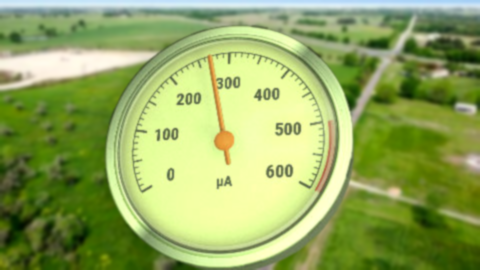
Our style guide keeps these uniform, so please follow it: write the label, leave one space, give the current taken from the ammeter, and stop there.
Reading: 270 µA
